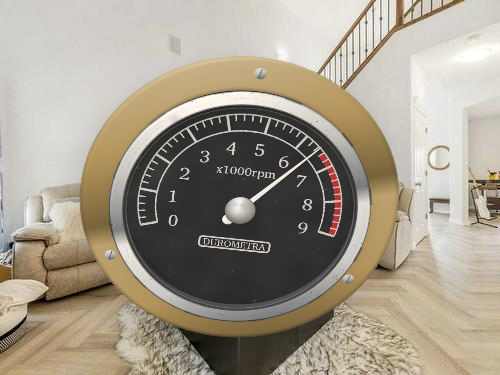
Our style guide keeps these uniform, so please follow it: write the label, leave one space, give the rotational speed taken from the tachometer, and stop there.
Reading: 6400 rpm
